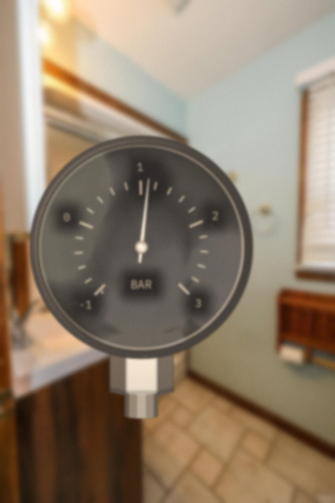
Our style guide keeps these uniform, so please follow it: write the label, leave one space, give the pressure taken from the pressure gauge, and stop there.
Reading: 1.1 bar
